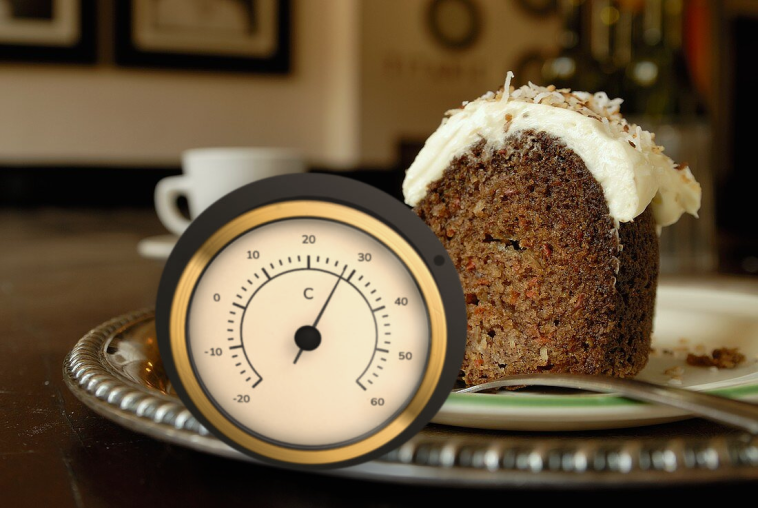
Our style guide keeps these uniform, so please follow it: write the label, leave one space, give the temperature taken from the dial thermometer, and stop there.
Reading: 28 °C
